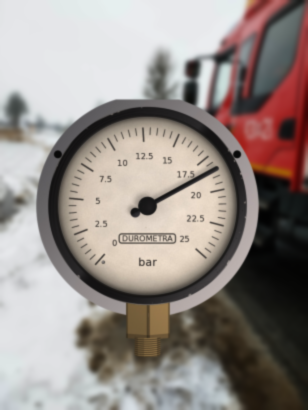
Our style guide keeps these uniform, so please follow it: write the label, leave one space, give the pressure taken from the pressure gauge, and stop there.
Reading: 18.5 bar
